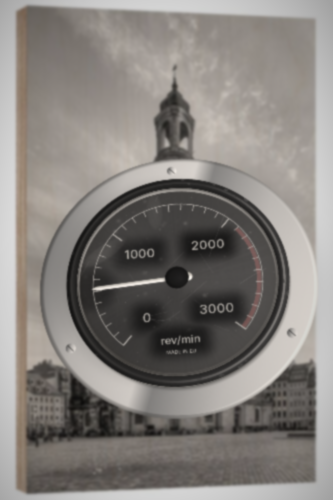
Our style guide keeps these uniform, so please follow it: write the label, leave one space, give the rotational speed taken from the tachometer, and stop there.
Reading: 500 rpm
